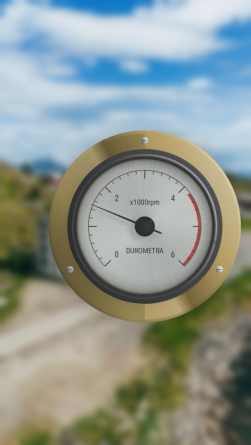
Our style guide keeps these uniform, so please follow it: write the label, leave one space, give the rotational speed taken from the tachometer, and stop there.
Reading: 1500 rpm
